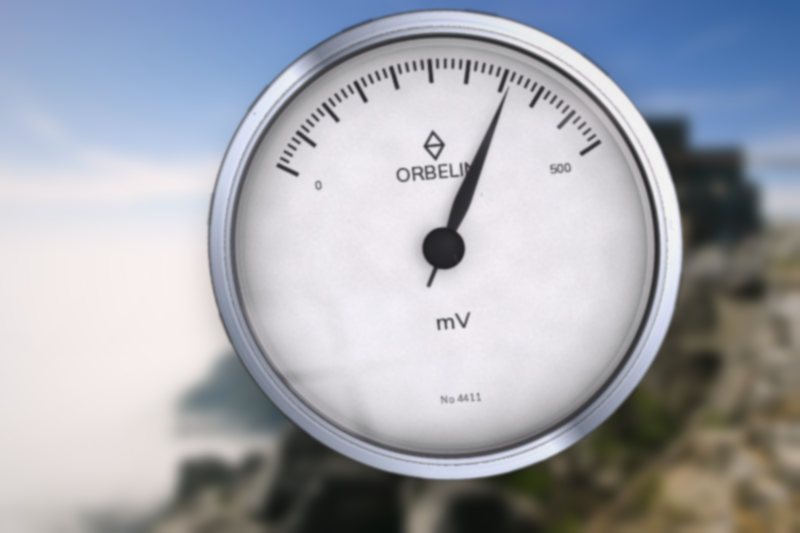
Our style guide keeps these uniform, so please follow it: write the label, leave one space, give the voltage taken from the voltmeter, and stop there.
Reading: 360 mV
